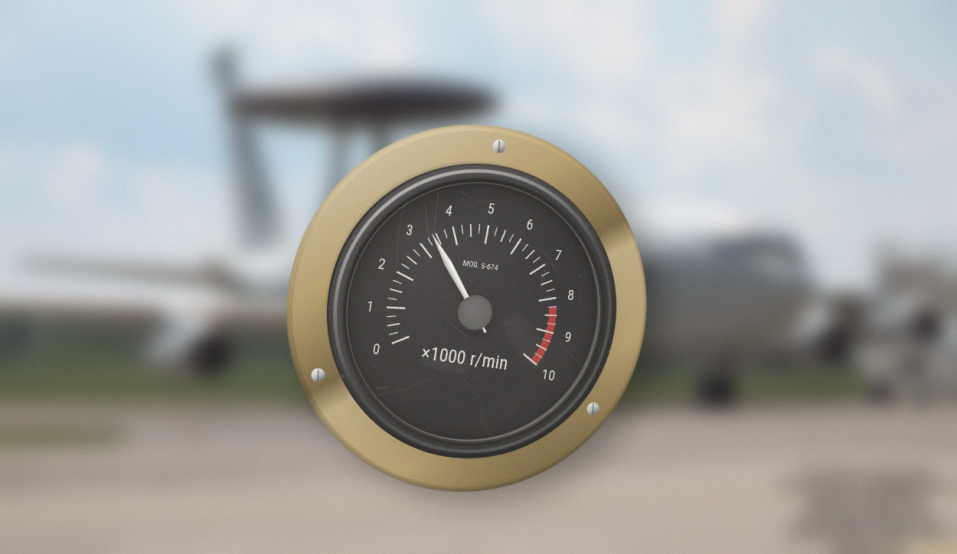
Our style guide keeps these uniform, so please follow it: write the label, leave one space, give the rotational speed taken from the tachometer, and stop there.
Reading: 3375 rpm
